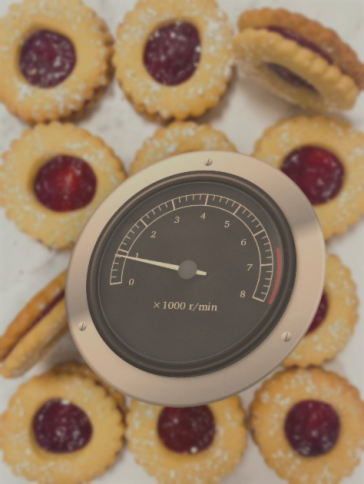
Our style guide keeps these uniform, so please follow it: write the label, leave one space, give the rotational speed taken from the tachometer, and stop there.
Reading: 800 rpm
